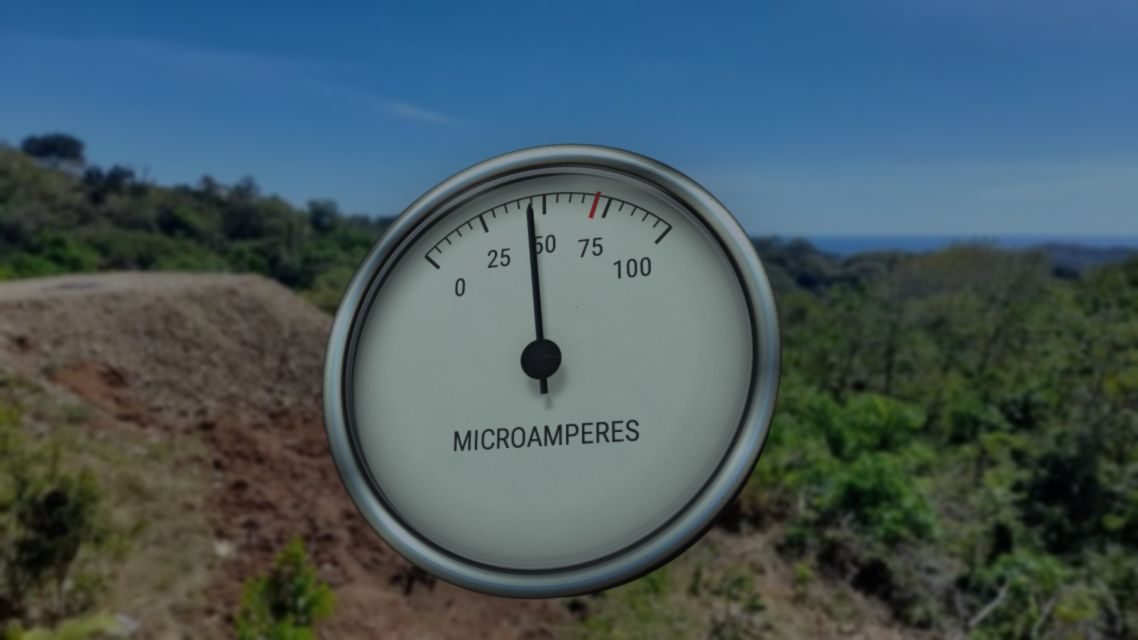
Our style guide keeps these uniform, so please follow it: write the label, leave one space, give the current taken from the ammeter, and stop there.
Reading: 45 µA
